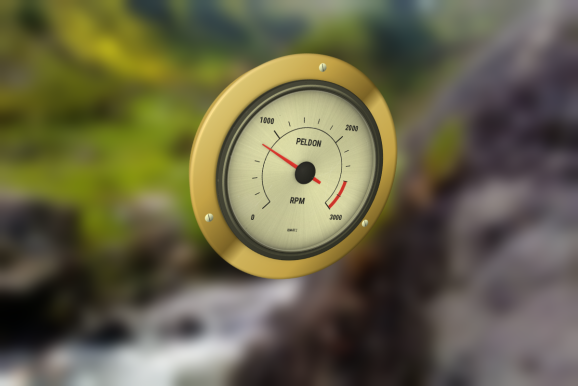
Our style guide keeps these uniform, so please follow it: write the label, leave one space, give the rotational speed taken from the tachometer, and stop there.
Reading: 800 rpm
